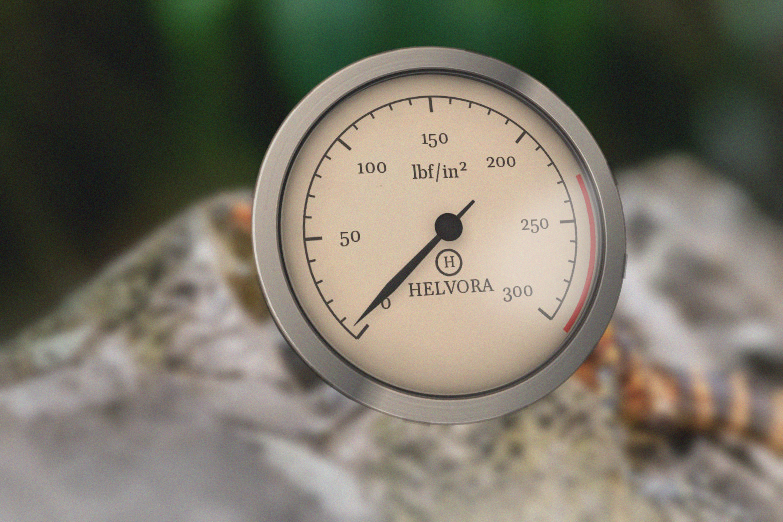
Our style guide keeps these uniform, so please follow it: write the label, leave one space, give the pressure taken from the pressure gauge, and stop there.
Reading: 5 psi
